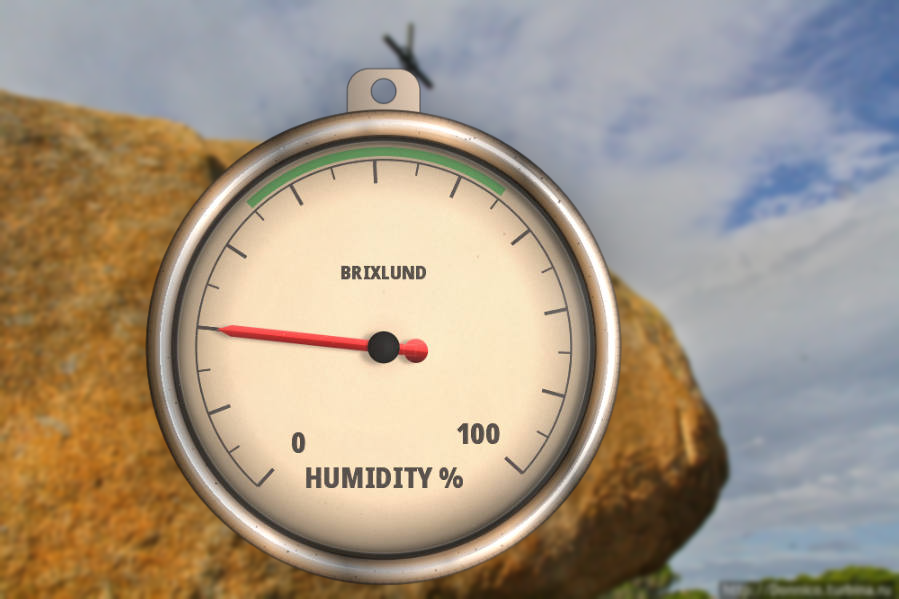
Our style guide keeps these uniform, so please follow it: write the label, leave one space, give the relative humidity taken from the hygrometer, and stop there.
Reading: 20 %
